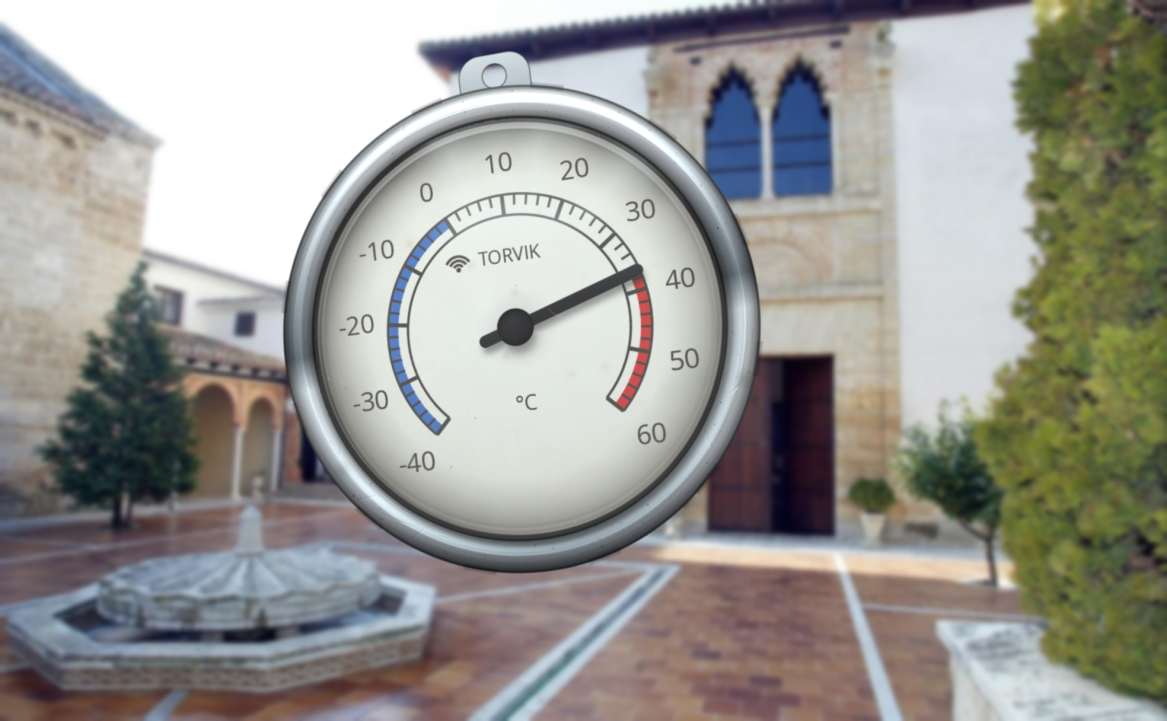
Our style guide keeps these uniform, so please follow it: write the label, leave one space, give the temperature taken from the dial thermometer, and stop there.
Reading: 37 °C
